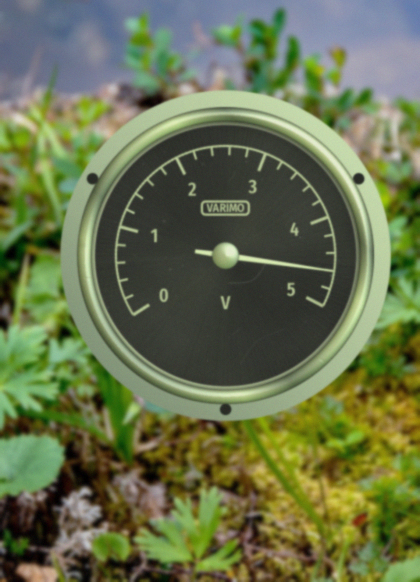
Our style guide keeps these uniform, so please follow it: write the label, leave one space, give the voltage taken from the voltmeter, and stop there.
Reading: 4.6 V
